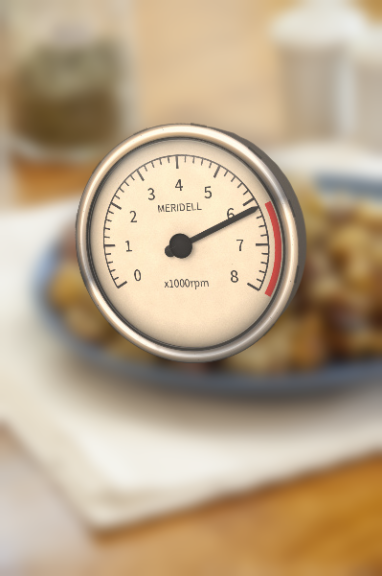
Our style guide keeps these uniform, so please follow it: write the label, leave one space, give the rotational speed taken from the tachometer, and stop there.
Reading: 6200 rpm
